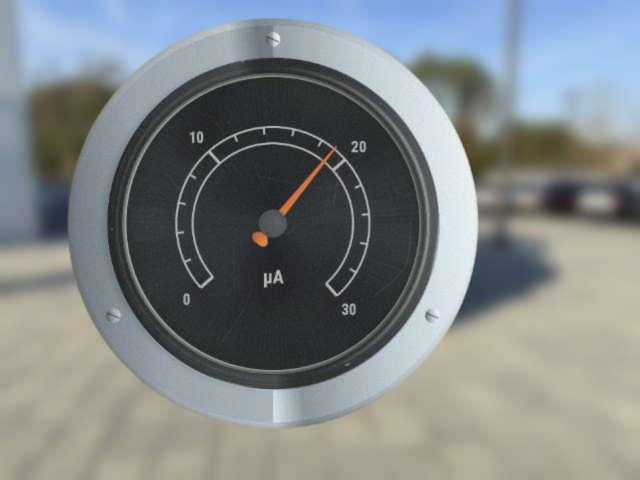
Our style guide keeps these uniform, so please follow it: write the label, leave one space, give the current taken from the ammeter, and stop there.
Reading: 19 µA
